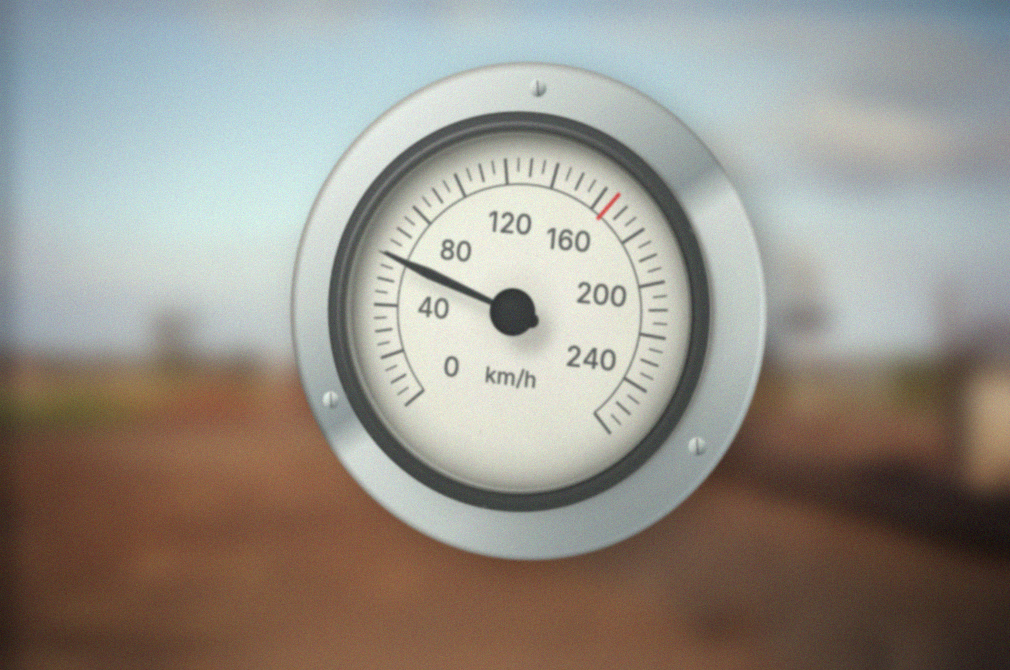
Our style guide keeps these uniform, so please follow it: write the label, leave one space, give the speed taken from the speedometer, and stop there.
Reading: 60 km/h
